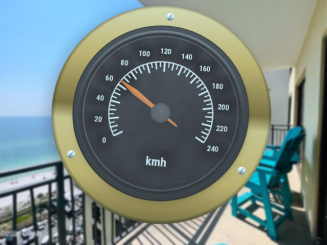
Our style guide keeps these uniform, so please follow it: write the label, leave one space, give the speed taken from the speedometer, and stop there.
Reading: 65 km/h
